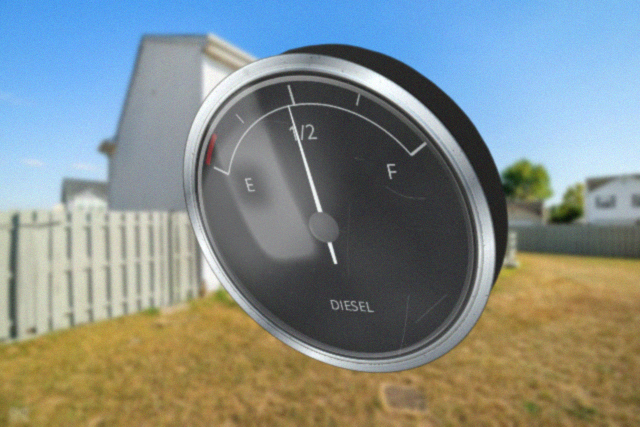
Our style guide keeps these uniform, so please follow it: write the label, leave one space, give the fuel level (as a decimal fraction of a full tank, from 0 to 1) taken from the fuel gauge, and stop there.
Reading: 0.5
